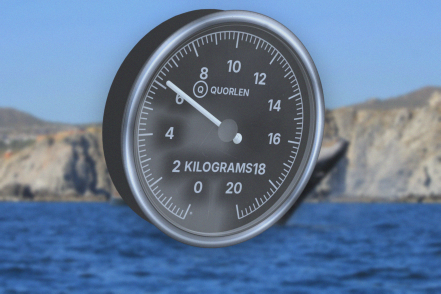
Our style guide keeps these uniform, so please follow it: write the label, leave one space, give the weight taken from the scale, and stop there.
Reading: 6.2 kg
